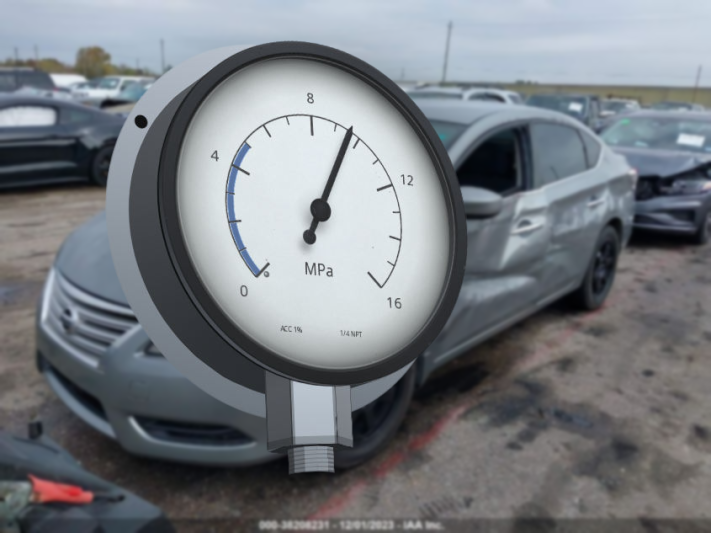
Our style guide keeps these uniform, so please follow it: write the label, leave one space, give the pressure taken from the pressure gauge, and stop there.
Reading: 9.5 MPa
